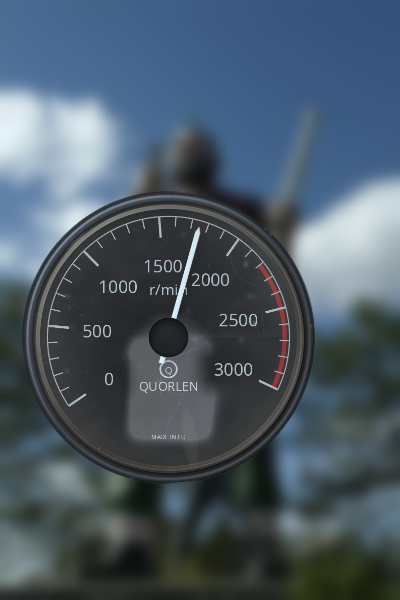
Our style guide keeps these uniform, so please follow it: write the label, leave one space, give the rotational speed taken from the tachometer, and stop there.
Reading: 1750 rpm
